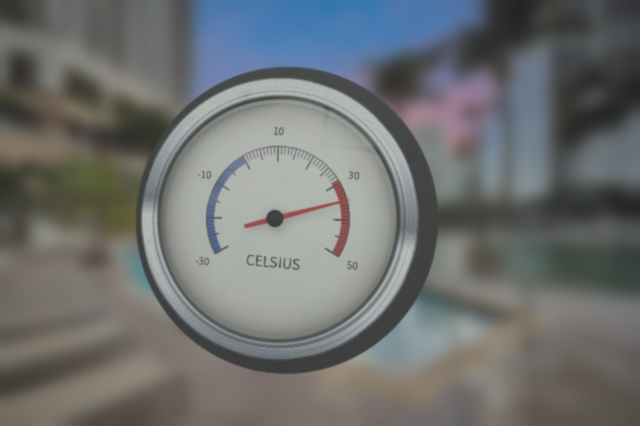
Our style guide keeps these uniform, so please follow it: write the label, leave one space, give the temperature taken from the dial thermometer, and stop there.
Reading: 35 °C
